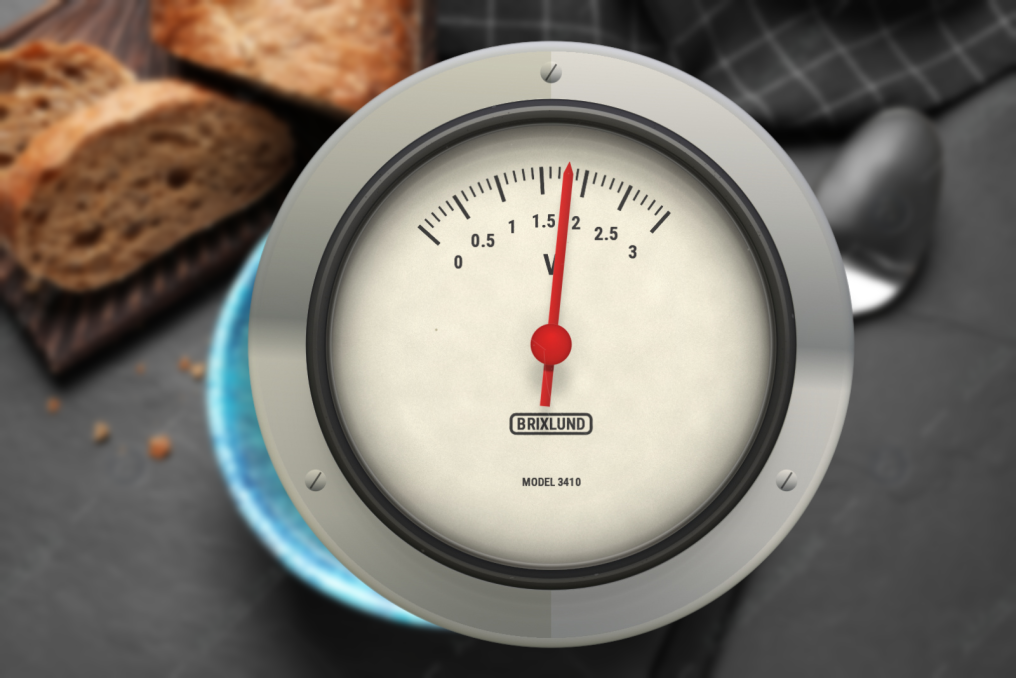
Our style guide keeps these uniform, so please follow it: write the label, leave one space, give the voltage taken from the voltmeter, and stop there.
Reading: 1.8 V
